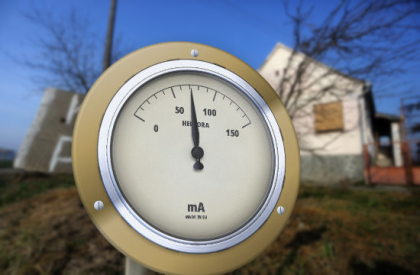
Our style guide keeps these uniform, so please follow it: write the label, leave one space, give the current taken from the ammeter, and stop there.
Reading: 70 mA
